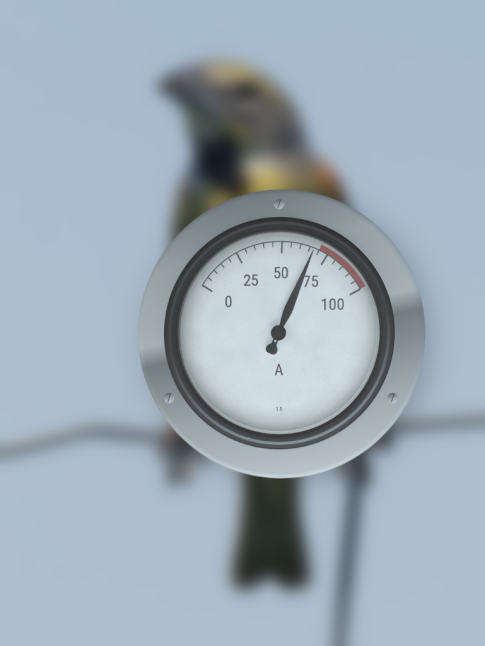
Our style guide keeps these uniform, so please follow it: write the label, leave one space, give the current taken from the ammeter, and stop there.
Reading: 67.5 A
